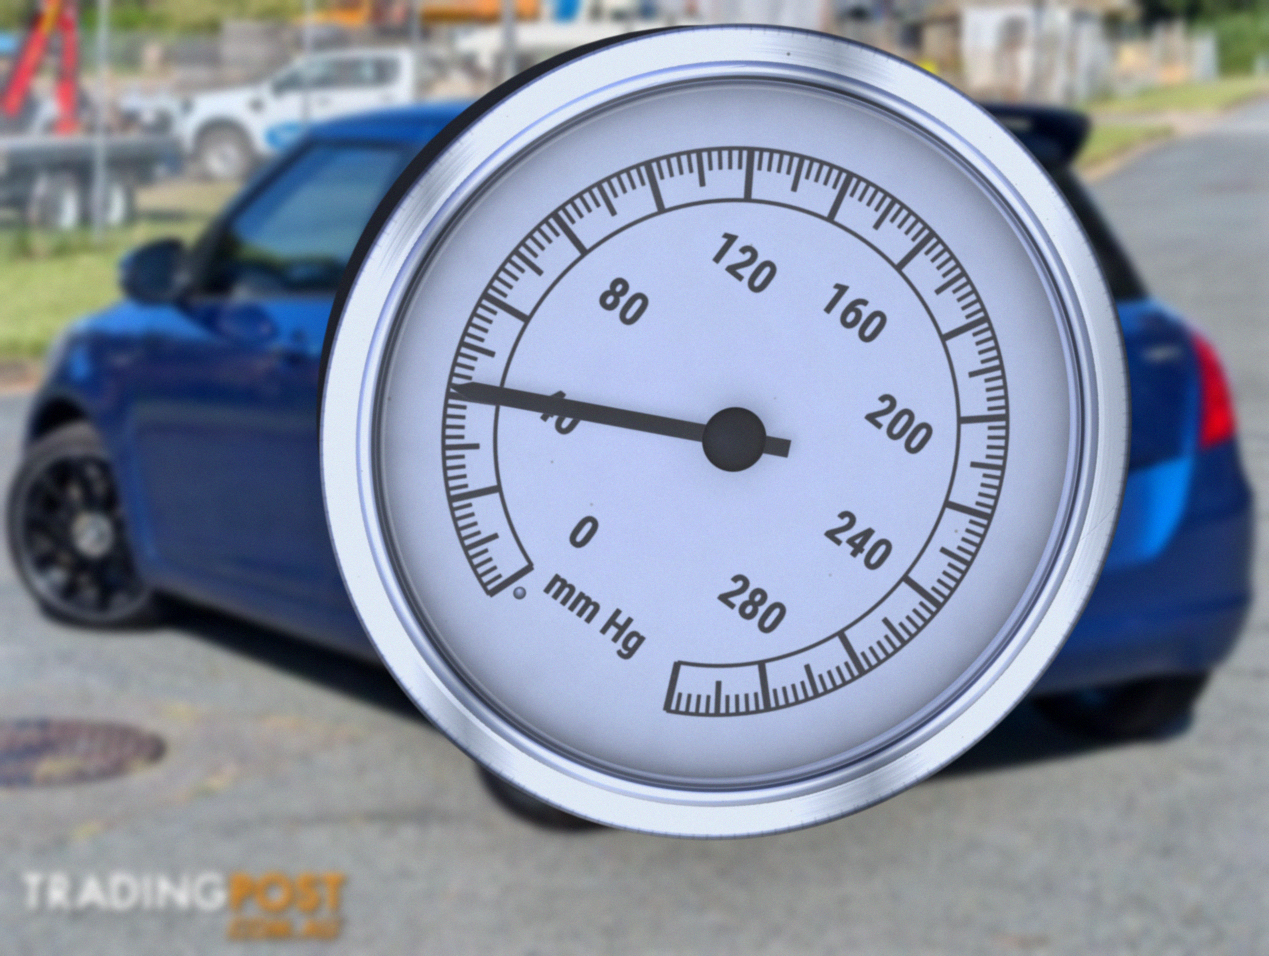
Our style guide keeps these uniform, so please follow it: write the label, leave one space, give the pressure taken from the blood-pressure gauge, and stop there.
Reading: 42 mmHg
